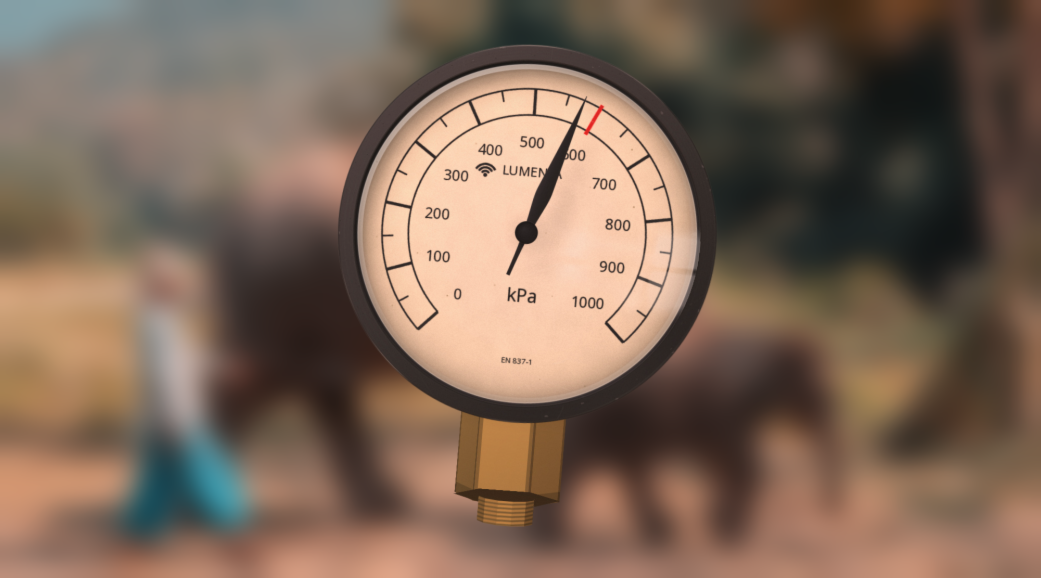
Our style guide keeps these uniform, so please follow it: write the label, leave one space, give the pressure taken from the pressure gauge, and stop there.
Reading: 575 kPa
